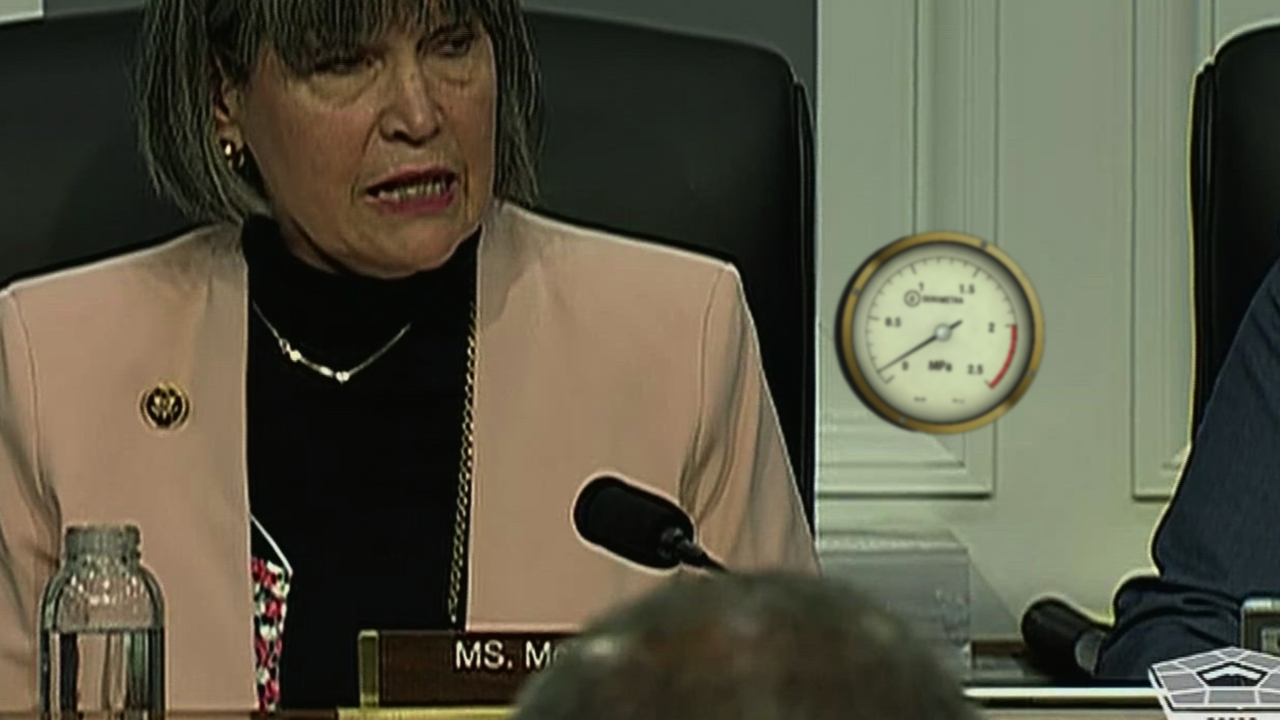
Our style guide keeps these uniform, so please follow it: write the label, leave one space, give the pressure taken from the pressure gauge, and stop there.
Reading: 0.1 MPa
